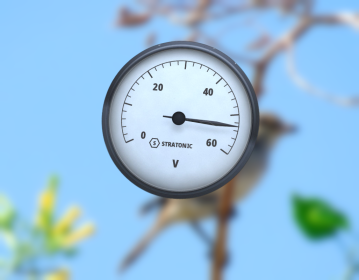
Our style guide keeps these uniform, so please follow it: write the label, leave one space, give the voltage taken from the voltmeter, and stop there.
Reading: 53 V
